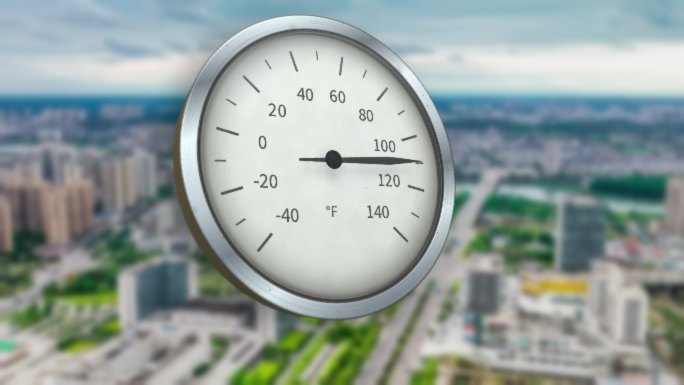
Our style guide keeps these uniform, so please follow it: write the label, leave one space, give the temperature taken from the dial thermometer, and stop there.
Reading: 110 °F
